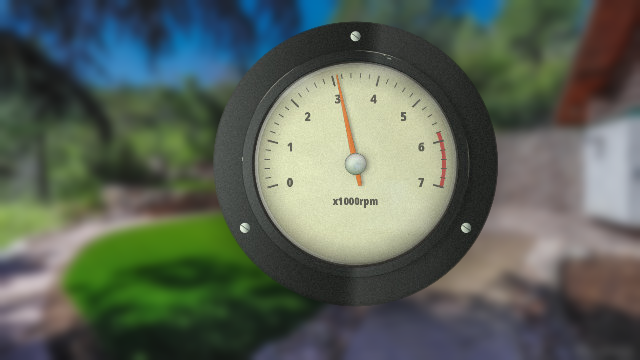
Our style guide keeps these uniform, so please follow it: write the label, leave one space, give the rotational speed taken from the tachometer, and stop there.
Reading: 3100 rpm
